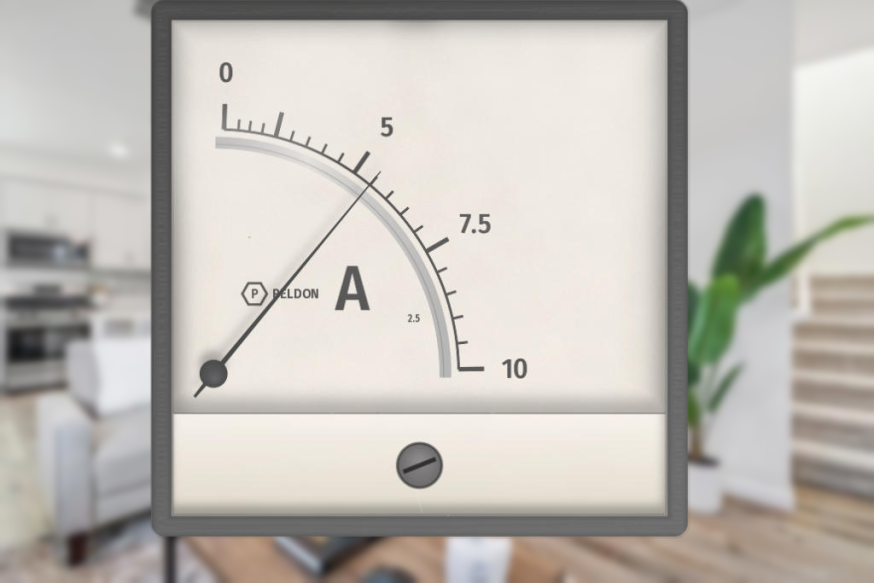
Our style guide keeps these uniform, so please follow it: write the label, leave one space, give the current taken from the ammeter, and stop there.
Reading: 5.5 A
